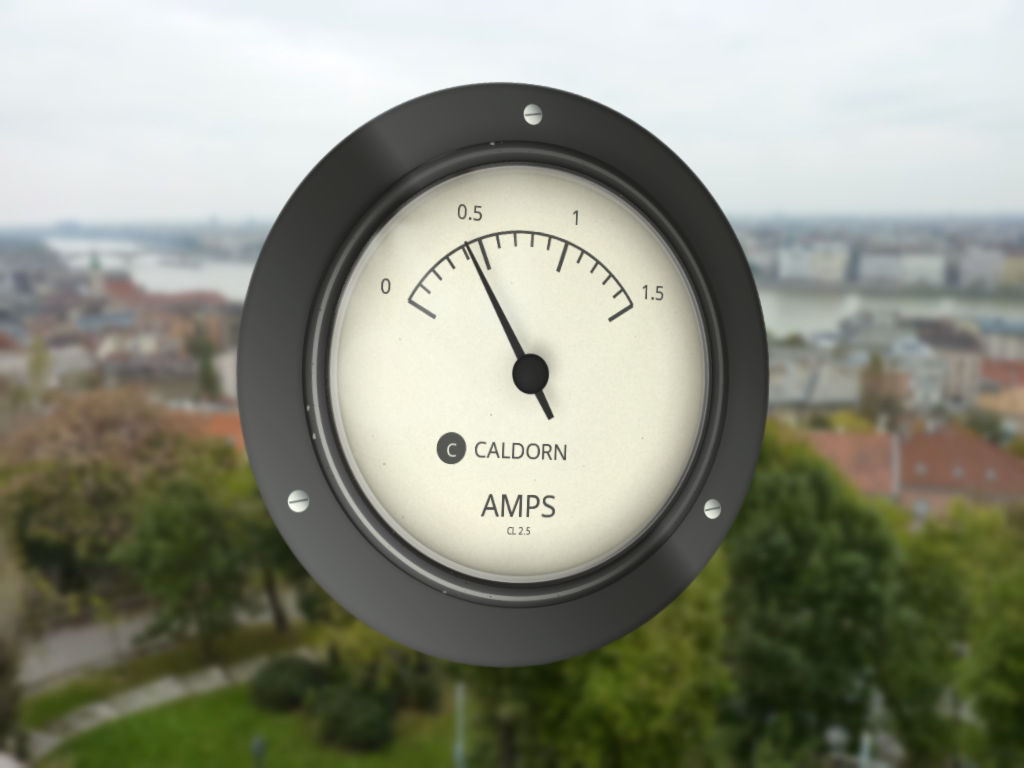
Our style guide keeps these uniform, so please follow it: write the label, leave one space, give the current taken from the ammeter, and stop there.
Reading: 0.4 A
